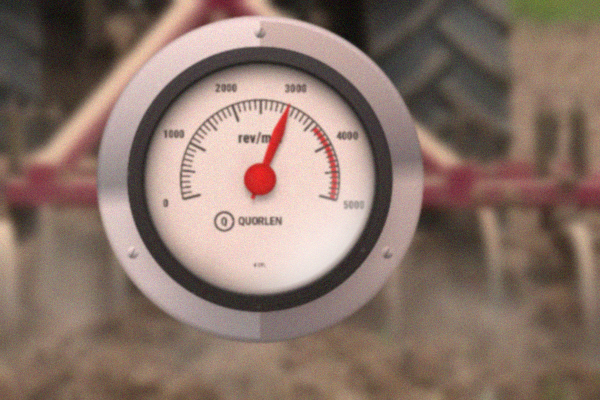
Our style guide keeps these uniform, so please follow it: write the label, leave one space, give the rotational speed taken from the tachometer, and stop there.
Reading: 3000 rpm
